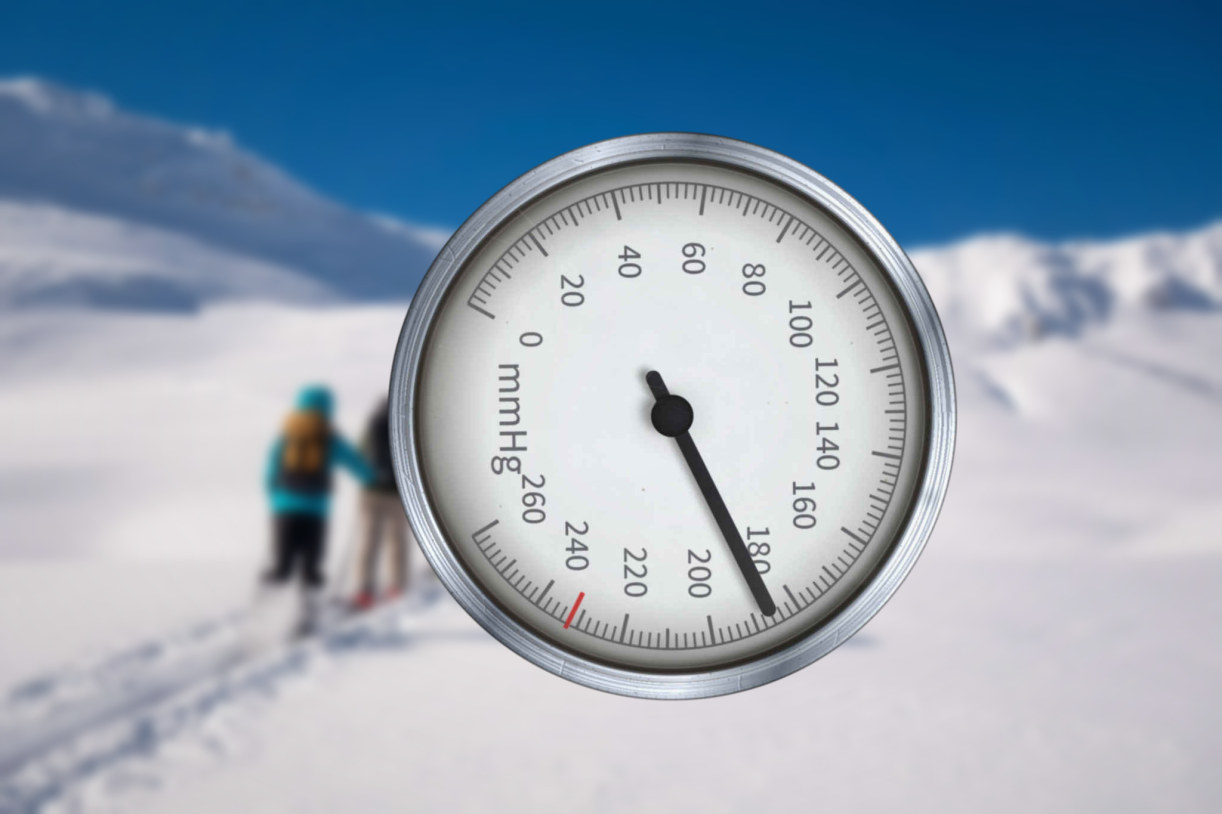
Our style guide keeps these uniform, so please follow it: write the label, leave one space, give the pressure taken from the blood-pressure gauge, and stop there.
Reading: 186 mmHg
